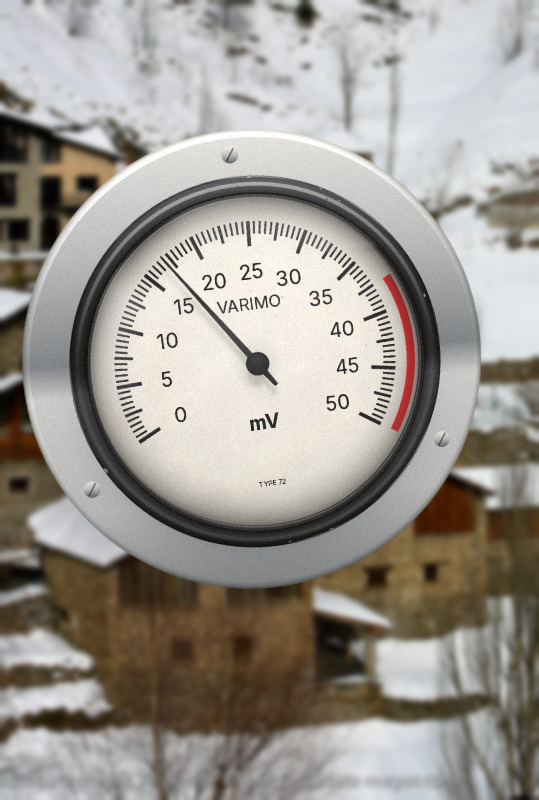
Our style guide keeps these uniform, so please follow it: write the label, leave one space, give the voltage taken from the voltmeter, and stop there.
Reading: 17 mV
